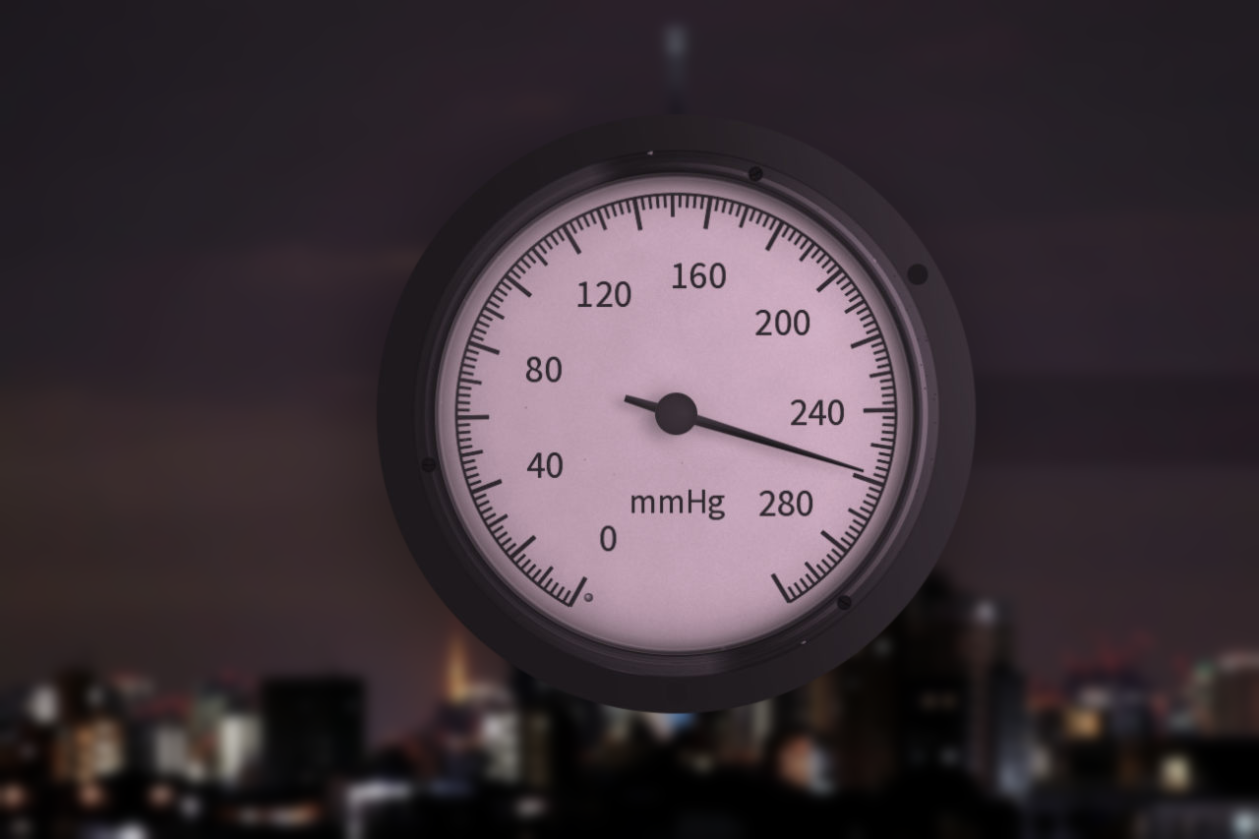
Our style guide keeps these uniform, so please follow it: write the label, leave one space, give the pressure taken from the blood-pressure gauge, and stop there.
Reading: 258 mmHg
